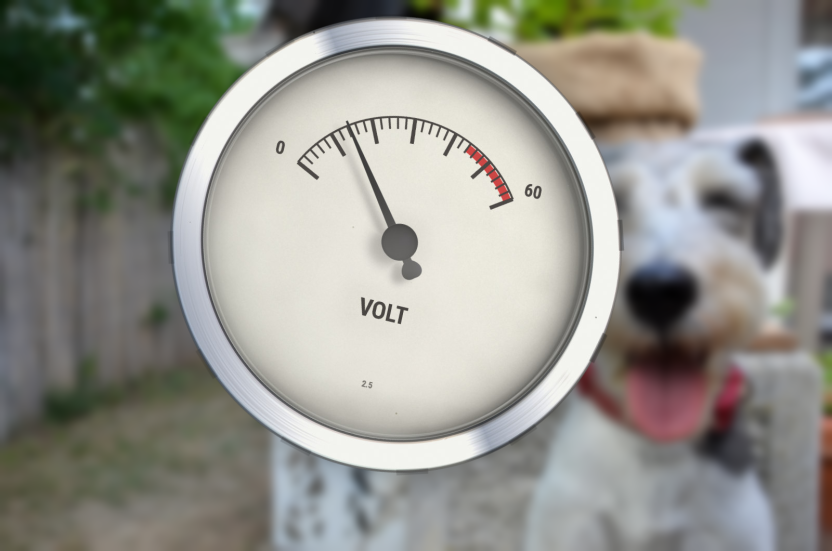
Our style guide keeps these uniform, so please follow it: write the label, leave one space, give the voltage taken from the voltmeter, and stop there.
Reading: 14 V
